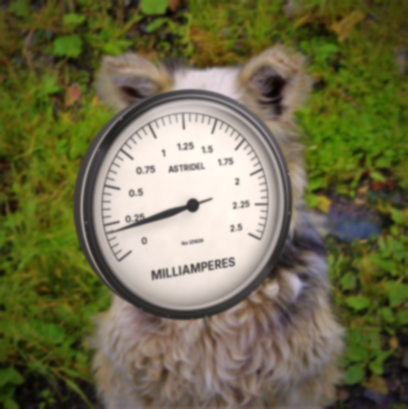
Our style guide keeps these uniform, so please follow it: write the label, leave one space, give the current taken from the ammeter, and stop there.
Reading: 0.2 mA
